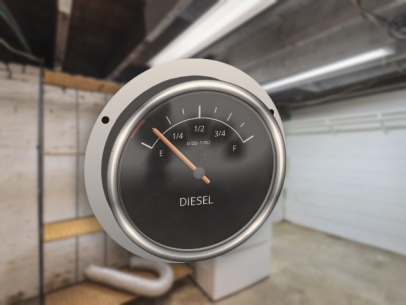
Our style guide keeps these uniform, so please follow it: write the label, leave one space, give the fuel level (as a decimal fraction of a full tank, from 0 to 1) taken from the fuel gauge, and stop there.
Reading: 0.125
